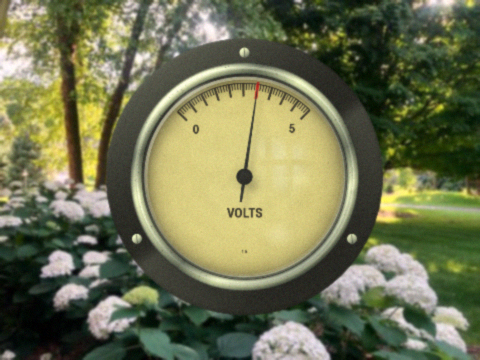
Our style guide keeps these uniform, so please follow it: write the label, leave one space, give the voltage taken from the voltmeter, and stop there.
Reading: 3 V
